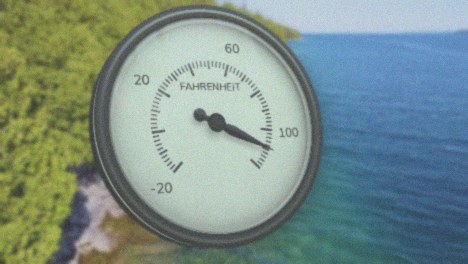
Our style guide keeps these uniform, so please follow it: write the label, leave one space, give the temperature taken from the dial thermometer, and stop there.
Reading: 110 °F
